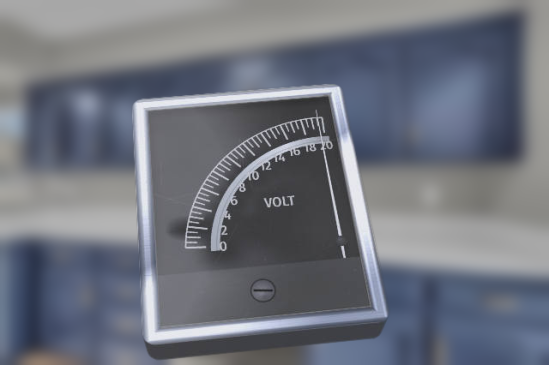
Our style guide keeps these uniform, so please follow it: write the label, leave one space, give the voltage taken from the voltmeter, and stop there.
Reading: 19.5 V
